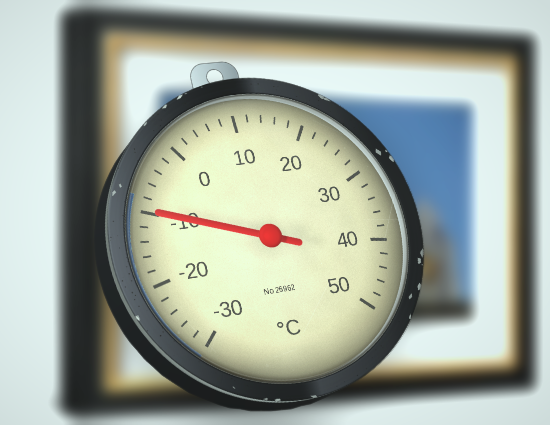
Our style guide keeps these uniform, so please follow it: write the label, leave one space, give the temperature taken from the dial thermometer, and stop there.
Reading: -10 °C
